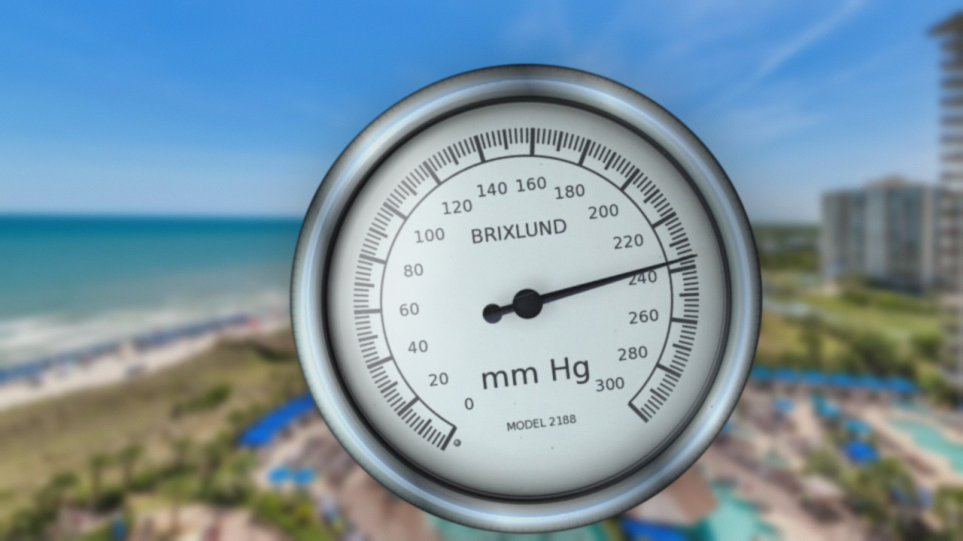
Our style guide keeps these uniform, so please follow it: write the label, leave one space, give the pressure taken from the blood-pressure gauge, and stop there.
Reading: 236 mmHg
